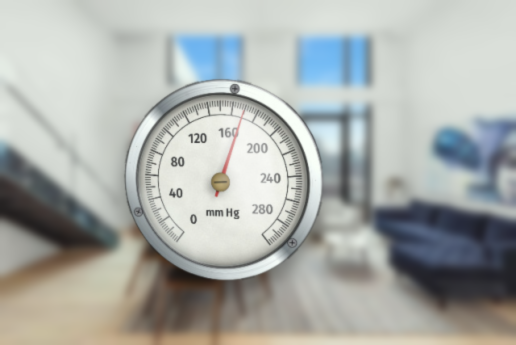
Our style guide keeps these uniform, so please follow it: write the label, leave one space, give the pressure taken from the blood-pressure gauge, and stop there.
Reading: 170 mmHg
